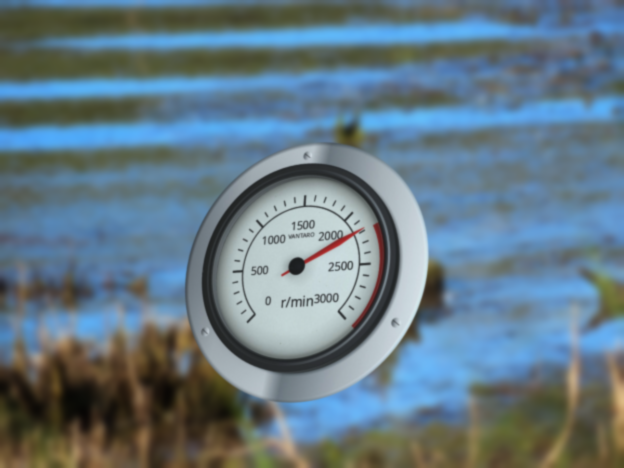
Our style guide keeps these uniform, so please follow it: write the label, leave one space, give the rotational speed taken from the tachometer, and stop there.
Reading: 2200 rpm
